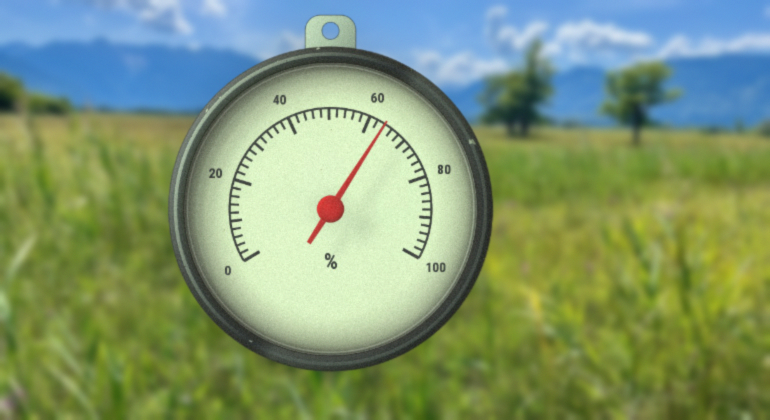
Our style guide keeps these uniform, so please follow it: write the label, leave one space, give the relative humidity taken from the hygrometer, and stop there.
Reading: 64 %
